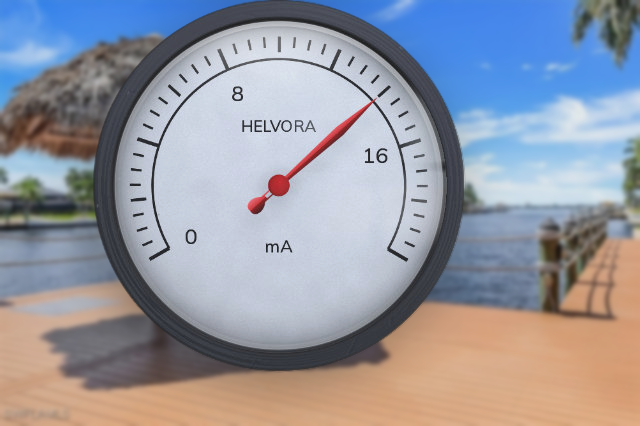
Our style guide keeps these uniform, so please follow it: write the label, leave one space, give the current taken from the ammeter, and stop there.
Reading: 14 mA
